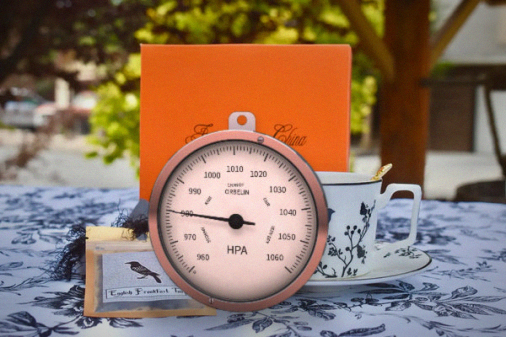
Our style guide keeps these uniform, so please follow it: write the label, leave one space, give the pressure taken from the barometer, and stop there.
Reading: 980 hPa
